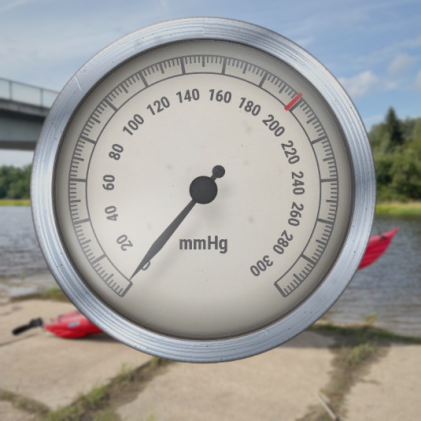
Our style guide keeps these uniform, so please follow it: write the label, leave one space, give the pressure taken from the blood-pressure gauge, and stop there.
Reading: 2 mmHg
